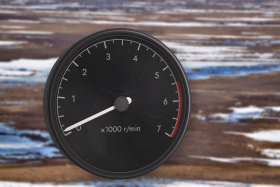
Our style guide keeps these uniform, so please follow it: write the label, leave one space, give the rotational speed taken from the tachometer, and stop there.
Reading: 125 rpm
